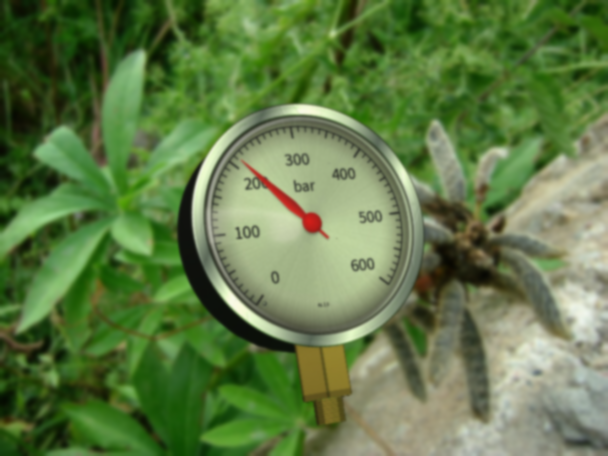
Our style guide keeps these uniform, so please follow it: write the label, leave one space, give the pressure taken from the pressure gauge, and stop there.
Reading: 210 bar
